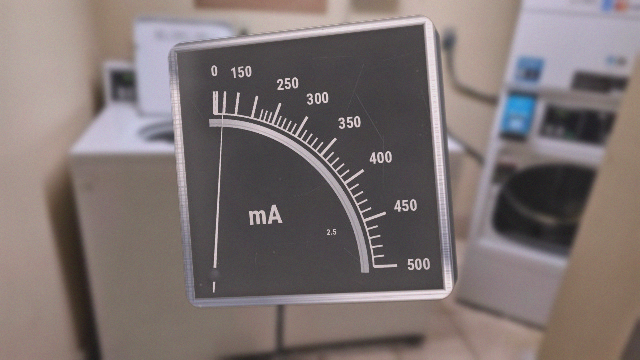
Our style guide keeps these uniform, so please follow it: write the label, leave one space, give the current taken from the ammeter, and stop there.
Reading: 100 mA
